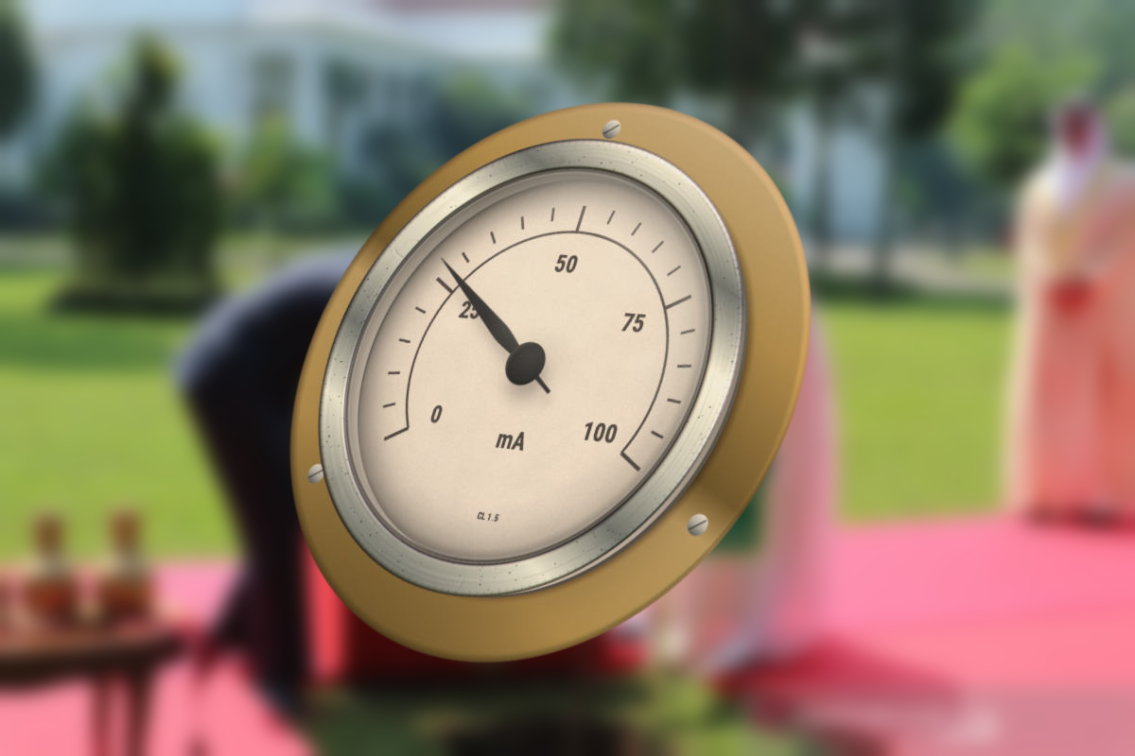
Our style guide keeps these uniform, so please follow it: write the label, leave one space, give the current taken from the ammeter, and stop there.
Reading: 27.5 mA
